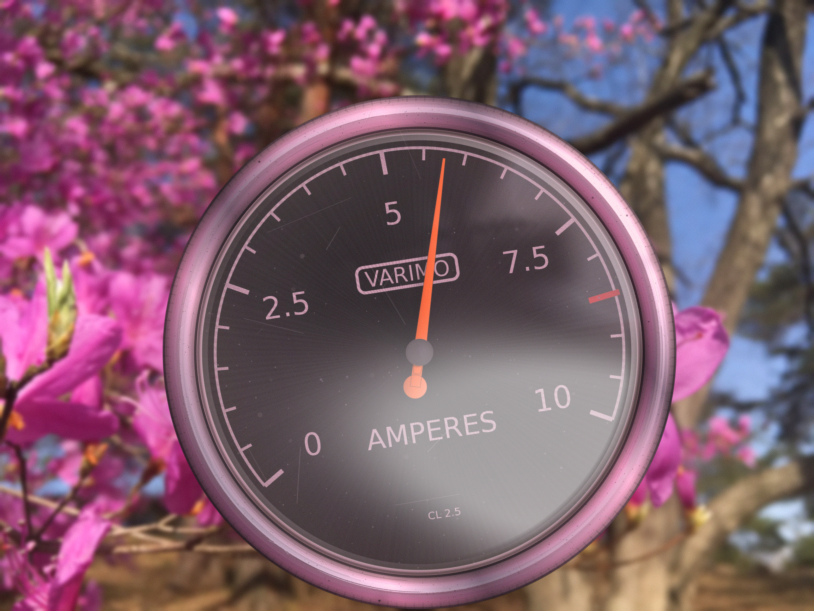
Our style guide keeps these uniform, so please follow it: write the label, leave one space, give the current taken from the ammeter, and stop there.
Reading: 5.75 A
